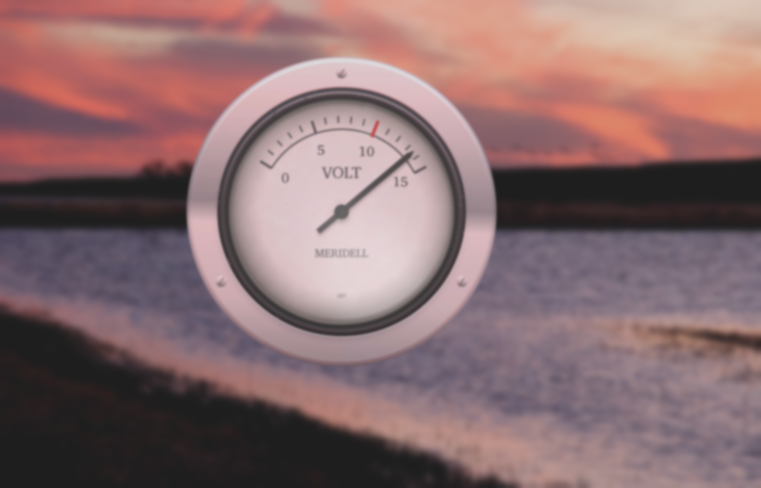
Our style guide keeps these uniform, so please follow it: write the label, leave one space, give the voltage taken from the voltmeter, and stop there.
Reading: 13.5 V
